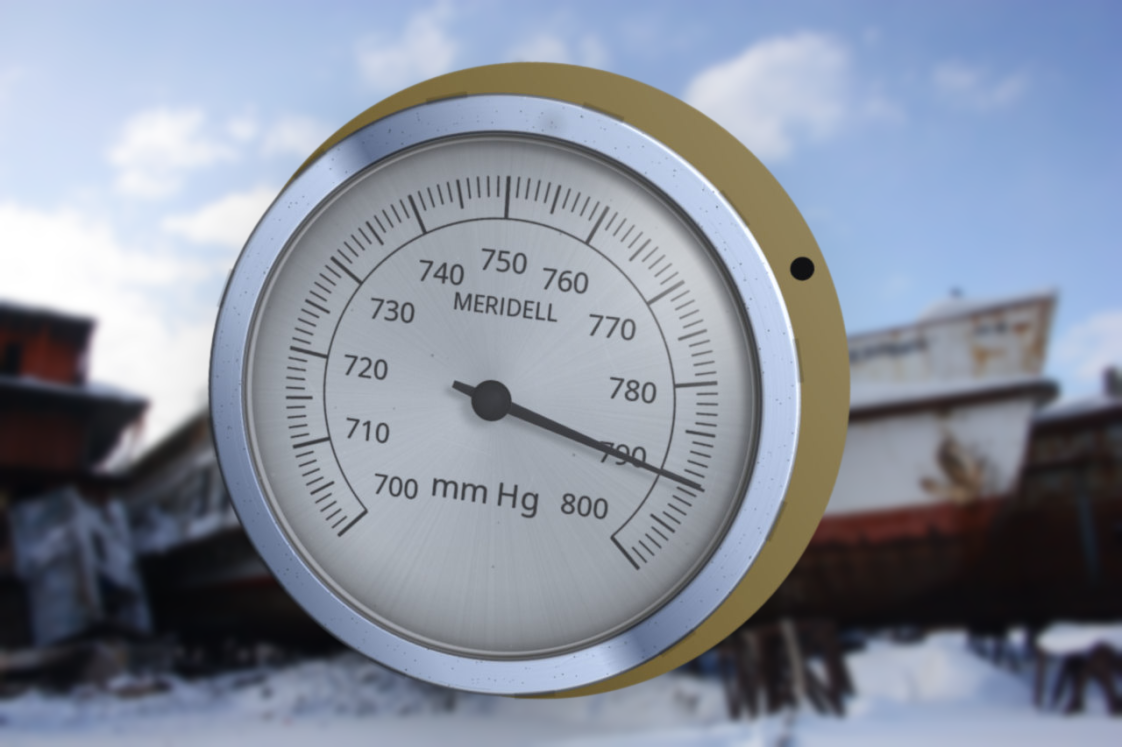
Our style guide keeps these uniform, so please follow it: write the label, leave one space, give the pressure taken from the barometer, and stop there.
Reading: 790 mmHg
